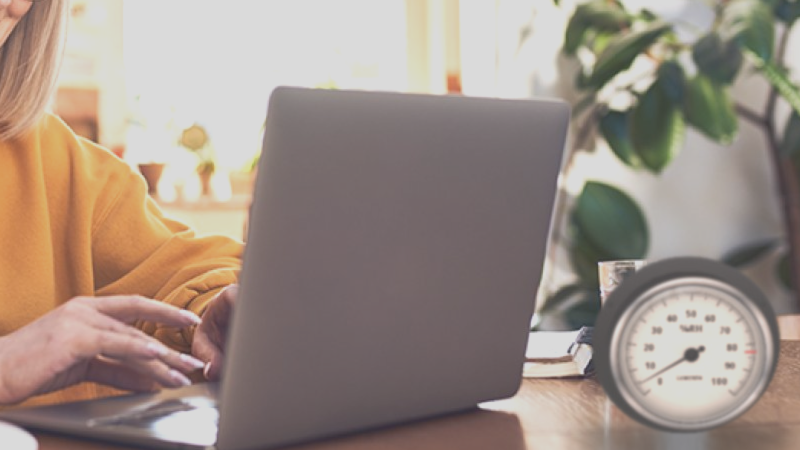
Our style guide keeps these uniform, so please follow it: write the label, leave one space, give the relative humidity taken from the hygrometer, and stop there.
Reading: 5 %
